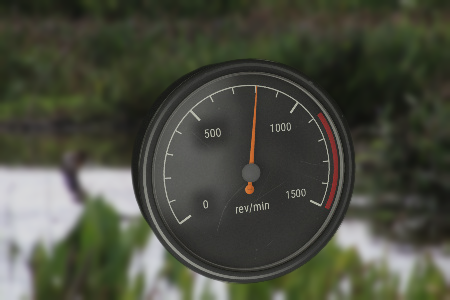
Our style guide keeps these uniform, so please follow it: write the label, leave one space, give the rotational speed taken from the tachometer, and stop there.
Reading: 800 rpm
